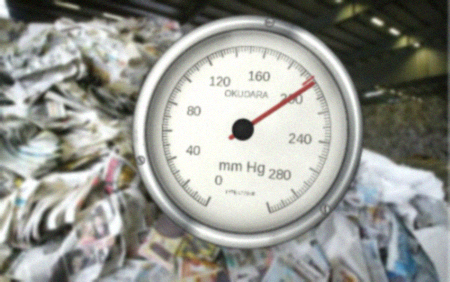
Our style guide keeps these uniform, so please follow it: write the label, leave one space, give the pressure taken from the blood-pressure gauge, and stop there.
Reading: 200 mmHg
